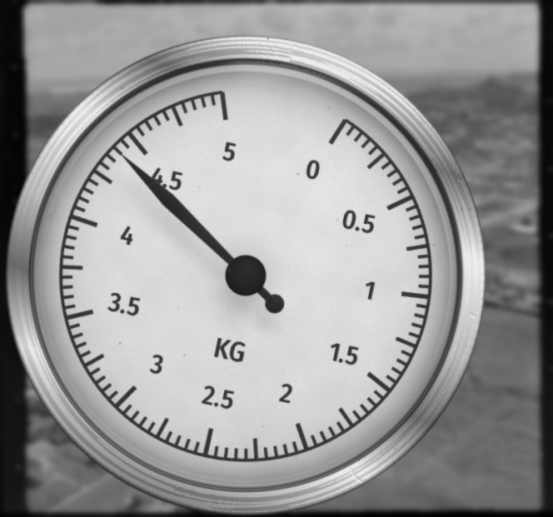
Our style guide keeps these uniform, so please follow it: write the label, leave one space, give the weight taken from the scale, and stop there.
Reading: 4.4 kg
